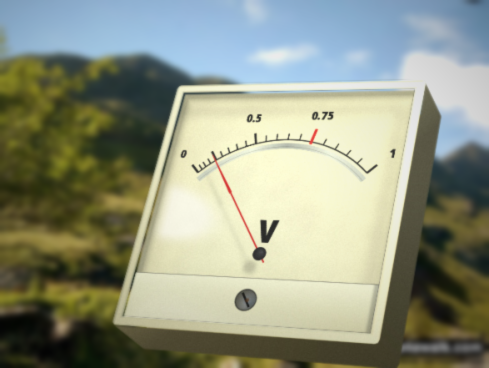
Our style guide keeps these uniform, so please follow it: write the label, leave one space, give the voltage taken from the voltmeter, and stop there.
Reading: 0.25 V
